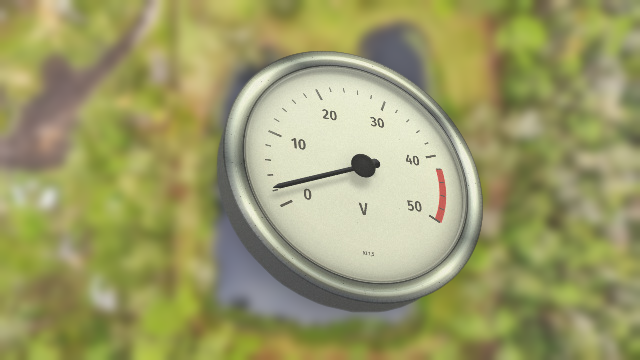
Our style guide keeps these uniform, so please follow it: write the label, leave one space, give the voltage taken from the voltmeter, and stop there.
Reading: 2 V
